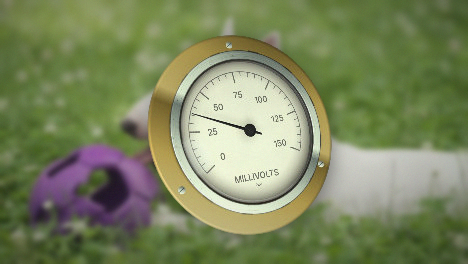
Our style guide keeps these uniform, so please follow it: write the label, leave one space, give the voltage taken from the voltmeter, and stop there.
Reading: 35 mV
